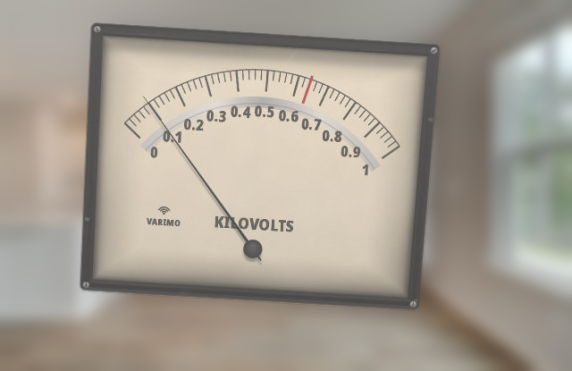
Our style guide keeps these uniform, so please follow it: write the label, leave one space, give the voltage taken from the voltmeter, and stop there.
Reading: 0.1 kV
